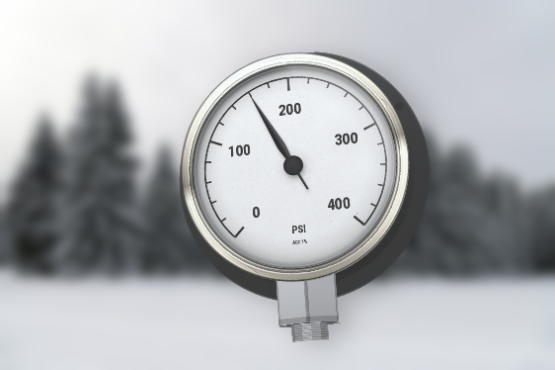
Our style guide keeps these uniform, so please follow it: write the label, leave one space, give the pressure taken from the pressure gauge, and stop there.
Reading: 160 psi
